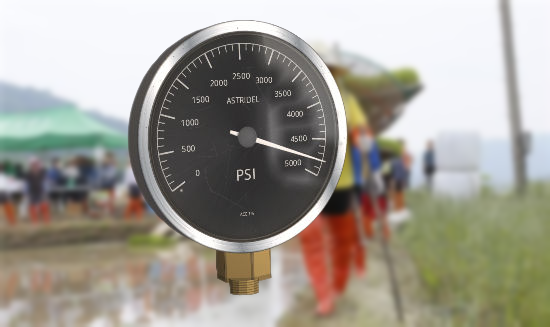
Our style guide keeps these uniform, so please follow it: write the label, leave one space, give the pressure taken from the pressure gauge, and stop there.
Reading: 4800 psi
